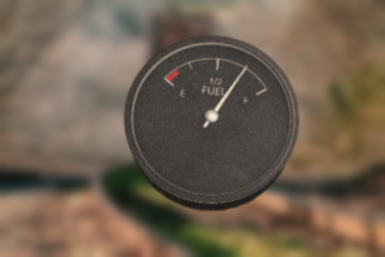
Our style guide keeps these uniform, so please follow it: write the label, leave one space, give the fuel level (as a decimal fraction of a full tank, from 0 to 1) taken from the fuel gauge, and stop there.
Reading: 0.75
